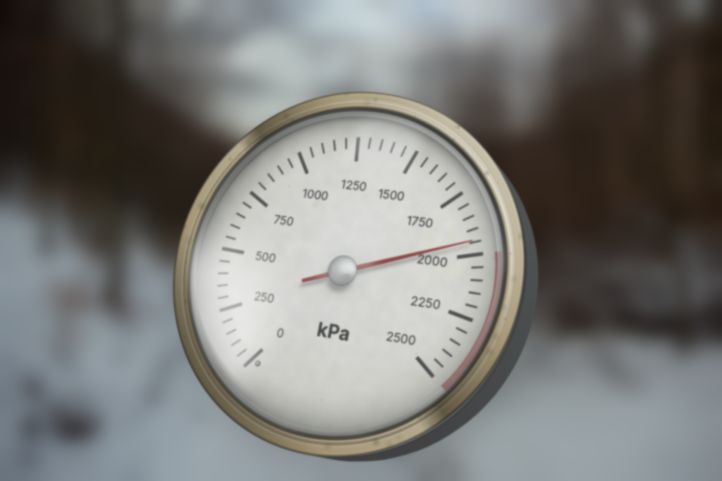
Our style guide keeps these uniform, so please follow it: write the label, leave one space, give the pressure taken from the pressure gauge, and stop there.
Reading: 1950 kPa
